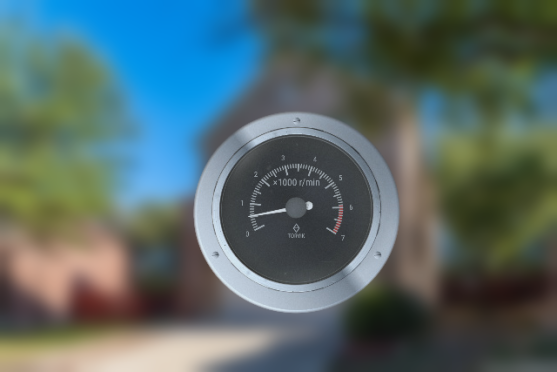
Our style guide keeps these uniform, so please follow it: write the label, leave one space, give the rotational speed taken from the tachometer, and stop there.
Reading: 500 rpm
